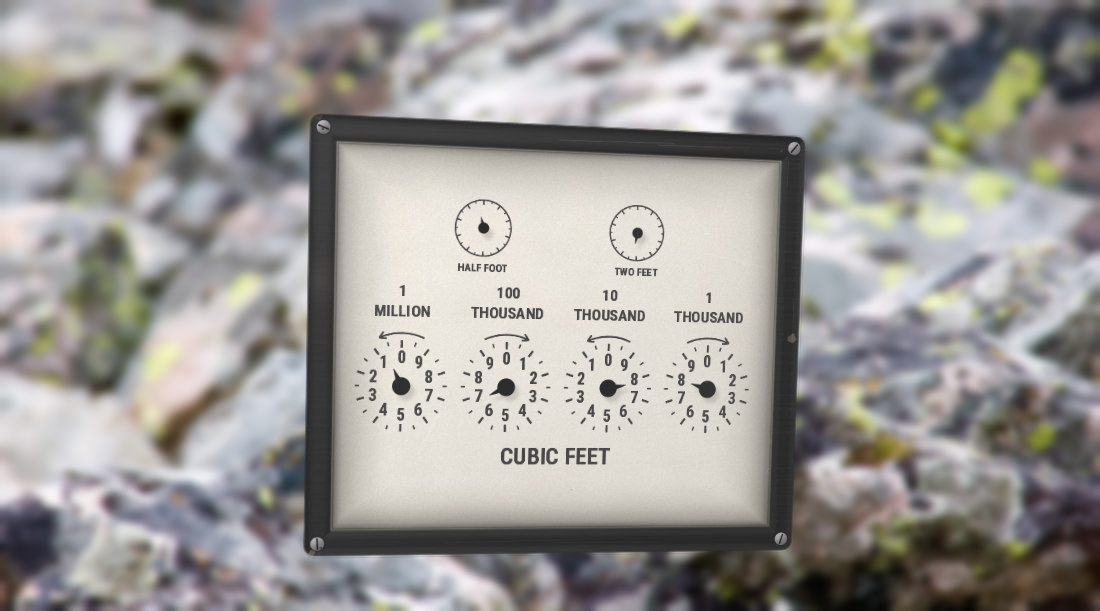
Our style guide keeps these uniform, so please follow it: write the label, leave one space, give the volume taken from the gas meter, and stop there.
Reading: 67800 ft³
